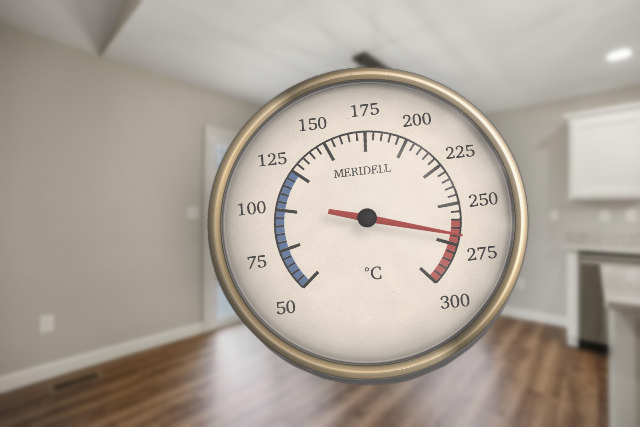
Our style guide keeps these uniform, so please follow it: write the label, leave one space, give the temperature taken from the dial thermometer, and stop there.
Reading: 270 °C
